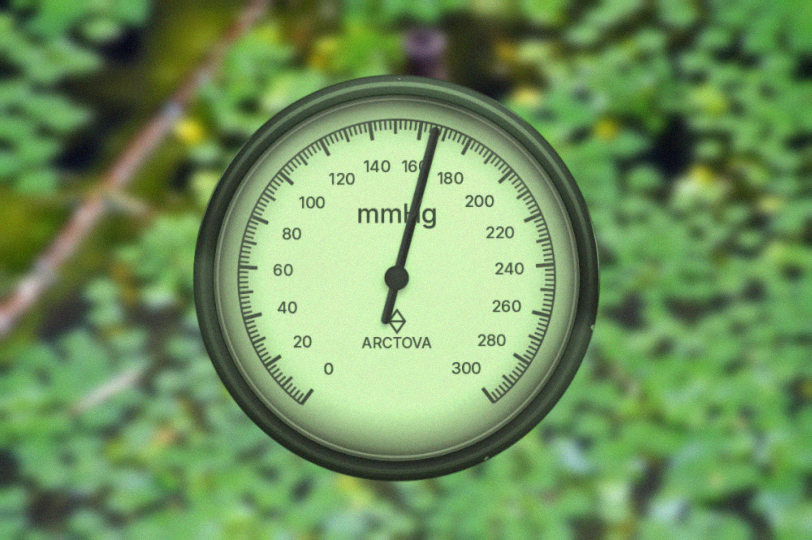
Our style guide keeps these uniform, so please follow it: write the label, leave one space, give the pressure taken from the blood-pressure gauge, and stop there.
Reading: 166 mmHg
